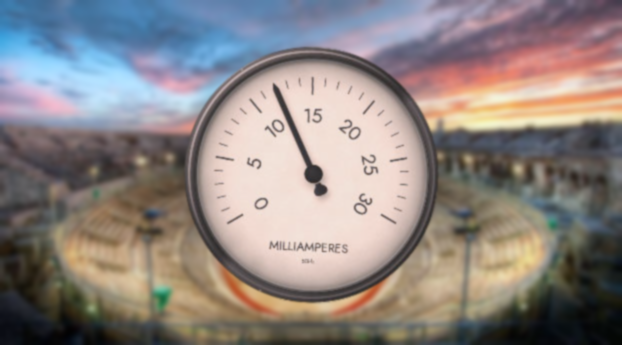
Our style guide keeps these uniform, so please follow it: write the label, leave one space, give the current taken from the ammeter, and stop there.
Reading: 12 mA
